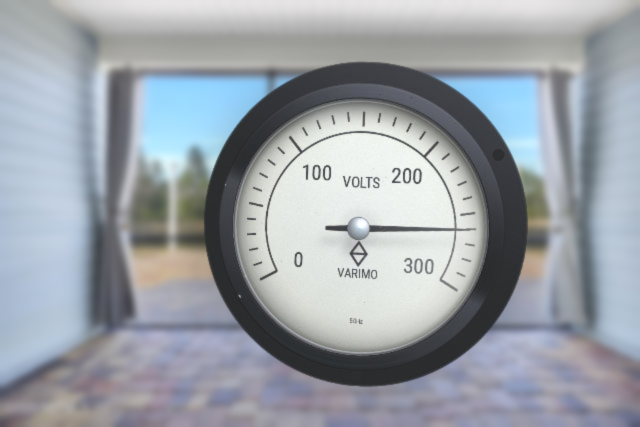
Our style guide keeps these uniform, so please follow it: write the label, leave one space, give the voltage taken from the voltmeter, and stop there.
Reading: 260 V
